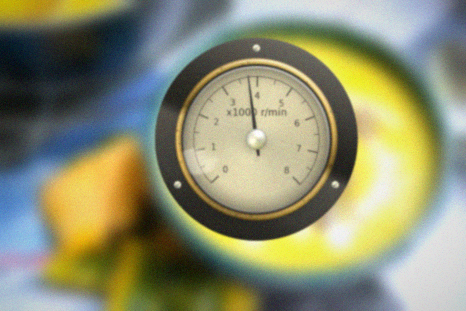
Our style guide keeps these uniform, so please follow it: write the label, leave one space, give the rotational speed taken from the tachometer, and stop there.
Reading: 3750 rpm
